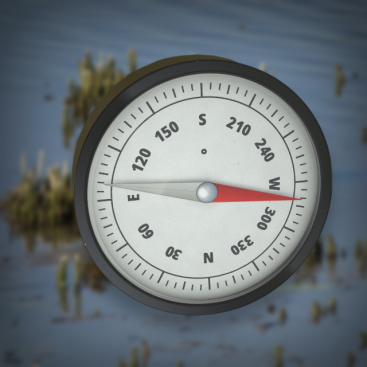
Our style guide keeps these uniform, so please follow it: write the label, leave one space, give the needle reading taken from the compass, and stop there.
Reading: 280 °
